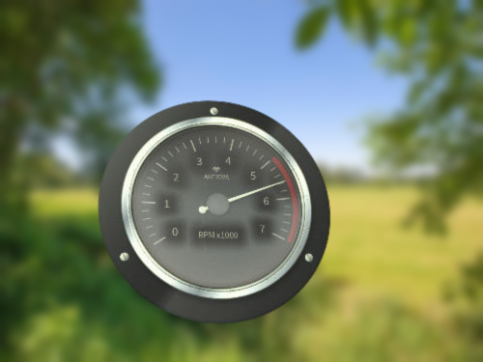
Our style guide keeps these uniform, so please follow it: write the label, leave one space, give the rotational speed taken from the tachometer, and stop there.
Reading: 5600 rpm
